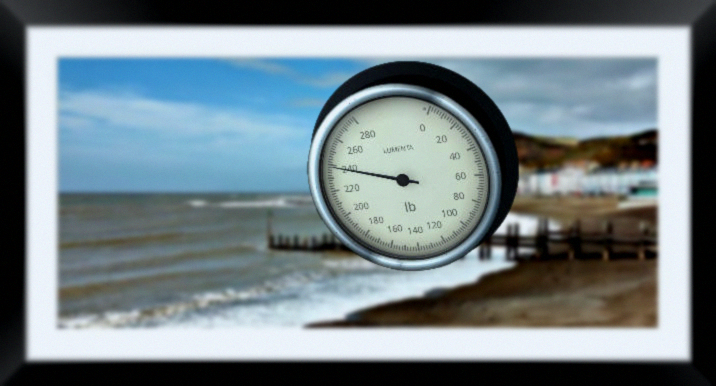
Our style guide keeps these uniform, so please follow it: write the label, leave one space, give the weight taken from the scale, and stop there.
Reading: 240 lb
